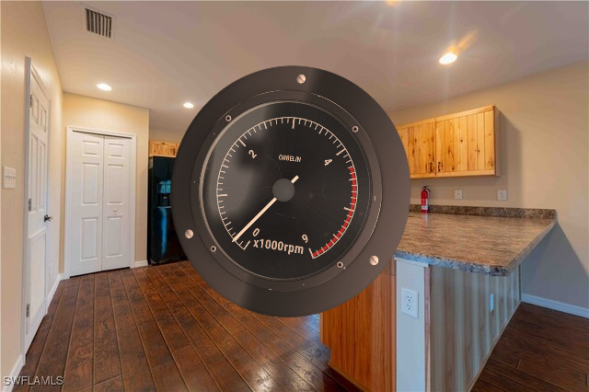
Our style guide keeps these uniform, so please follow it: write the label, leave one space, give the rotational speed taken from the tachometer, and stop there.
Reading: 200 rpm
